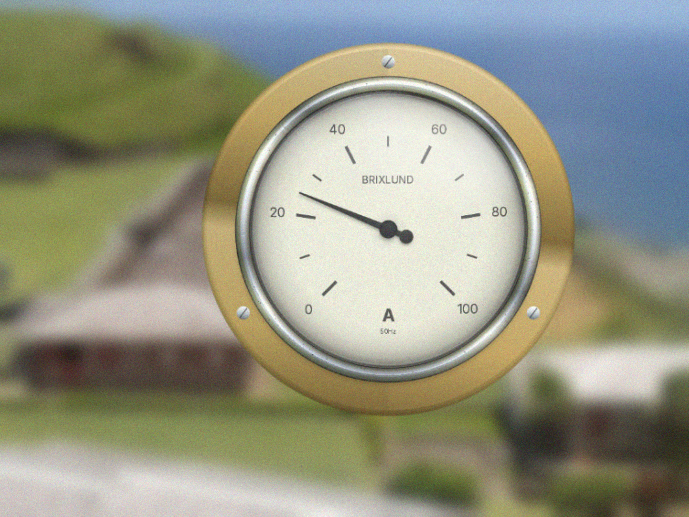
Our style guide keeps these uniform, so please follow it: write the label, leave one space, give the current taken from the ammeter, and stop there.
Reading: 25 A
